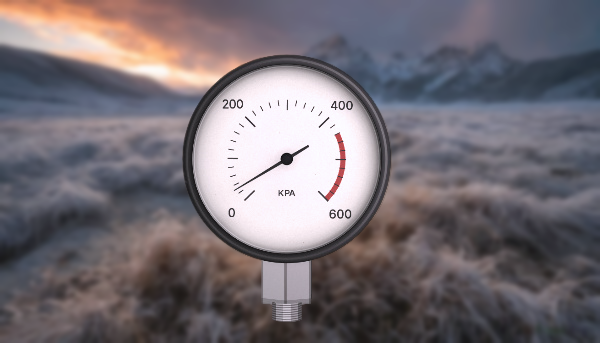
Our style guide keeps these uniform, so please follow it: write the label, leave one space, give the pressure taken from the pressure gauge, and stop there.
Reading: 30 kPa
